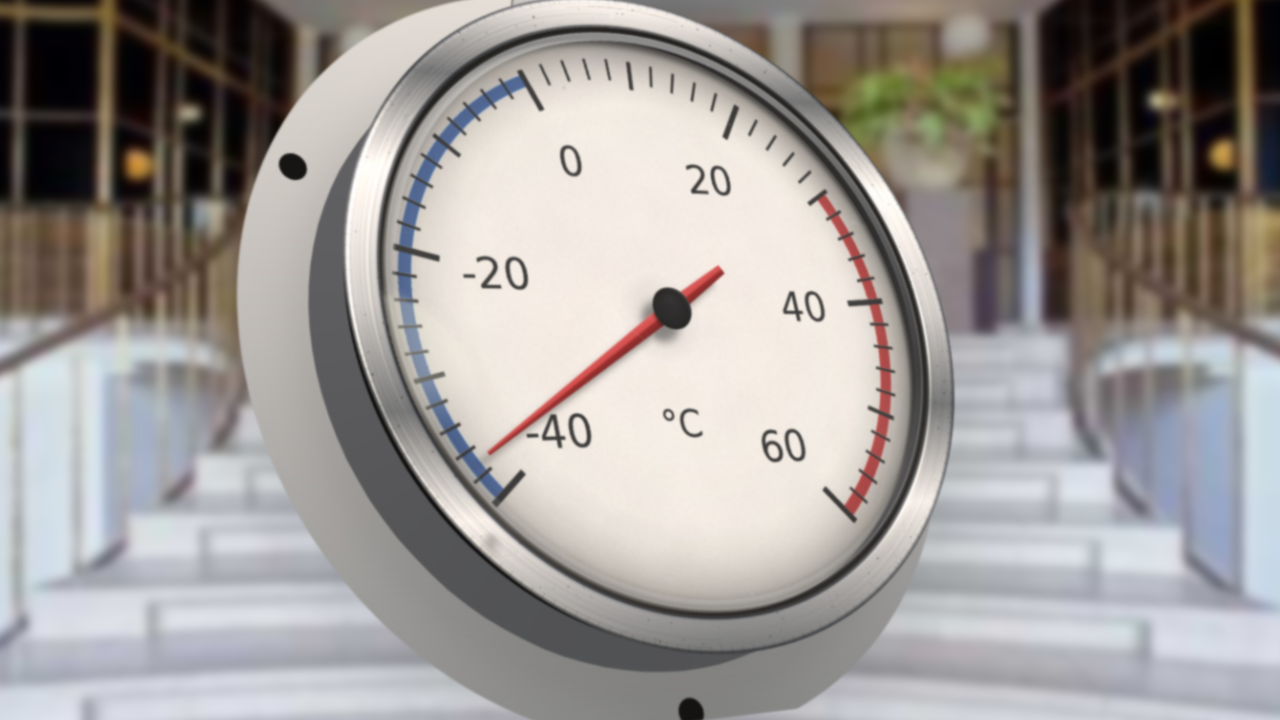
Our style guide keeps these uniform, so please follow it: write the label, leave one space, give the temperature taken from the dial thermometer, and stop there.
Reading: -37 °C
